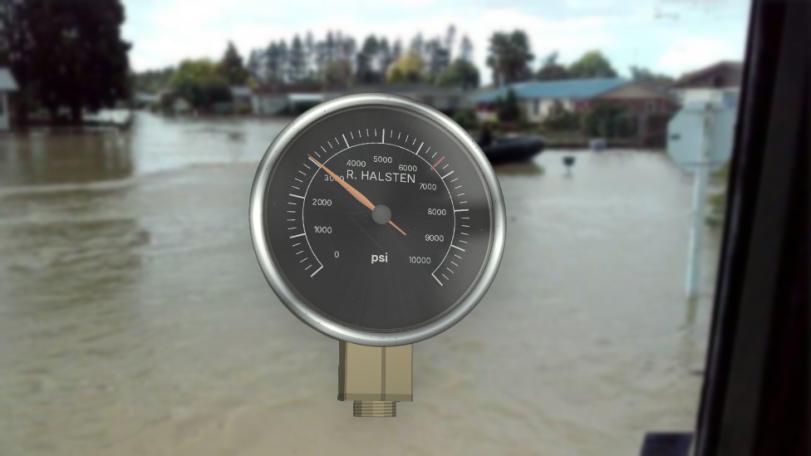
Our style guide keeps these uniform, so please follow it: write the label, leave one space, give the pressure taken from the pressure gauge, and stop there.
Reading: 3000 psi
